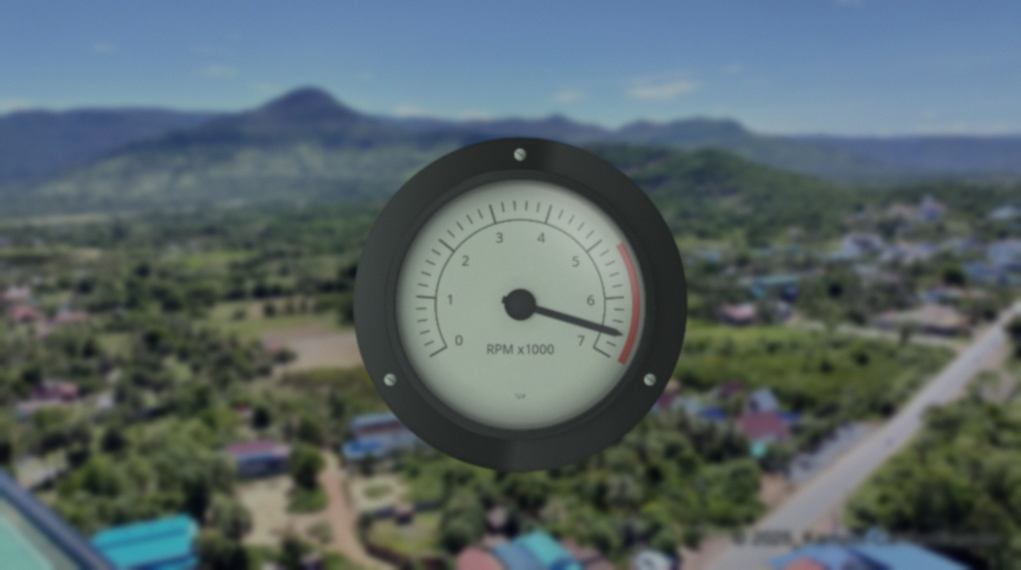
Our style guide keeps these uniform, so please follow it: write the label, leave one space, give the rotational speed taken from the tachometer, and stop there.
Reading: 6600 rpm
